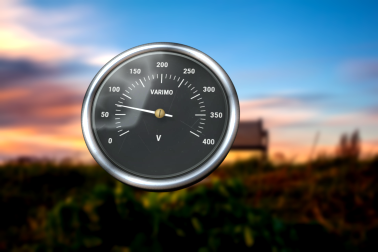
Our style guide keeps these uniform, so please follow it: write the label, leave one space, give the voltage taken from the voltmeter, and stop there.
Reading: 70 V
